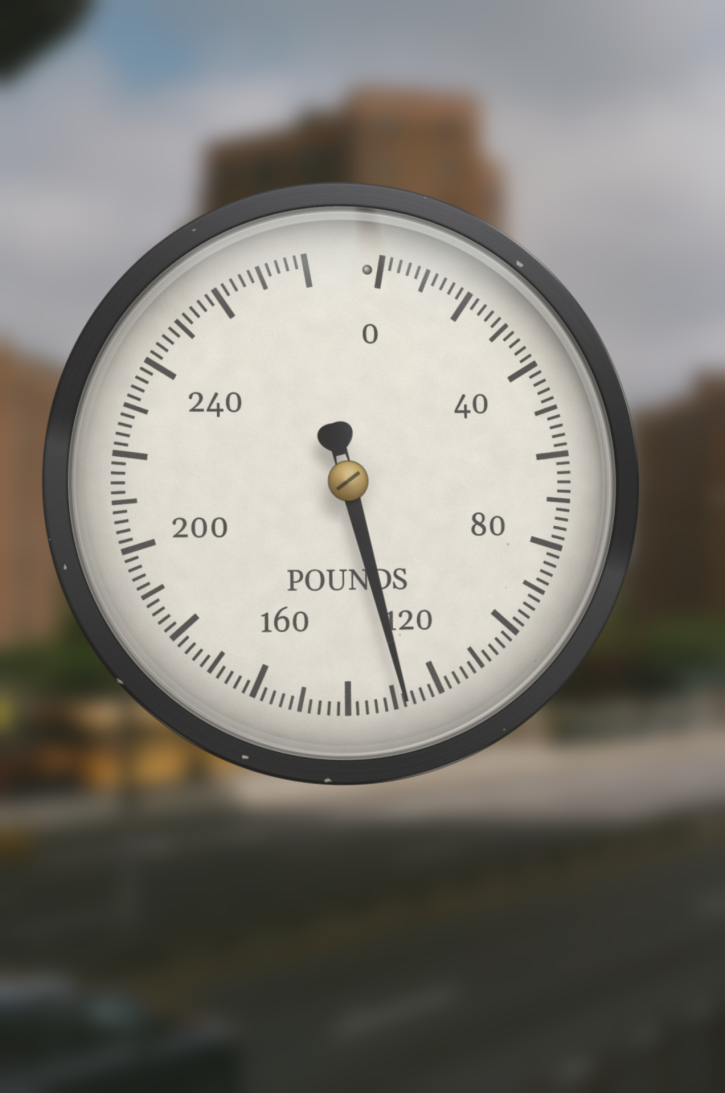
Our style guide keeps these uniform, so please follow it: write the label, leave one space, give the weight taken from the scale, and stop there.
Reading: 128 lb
